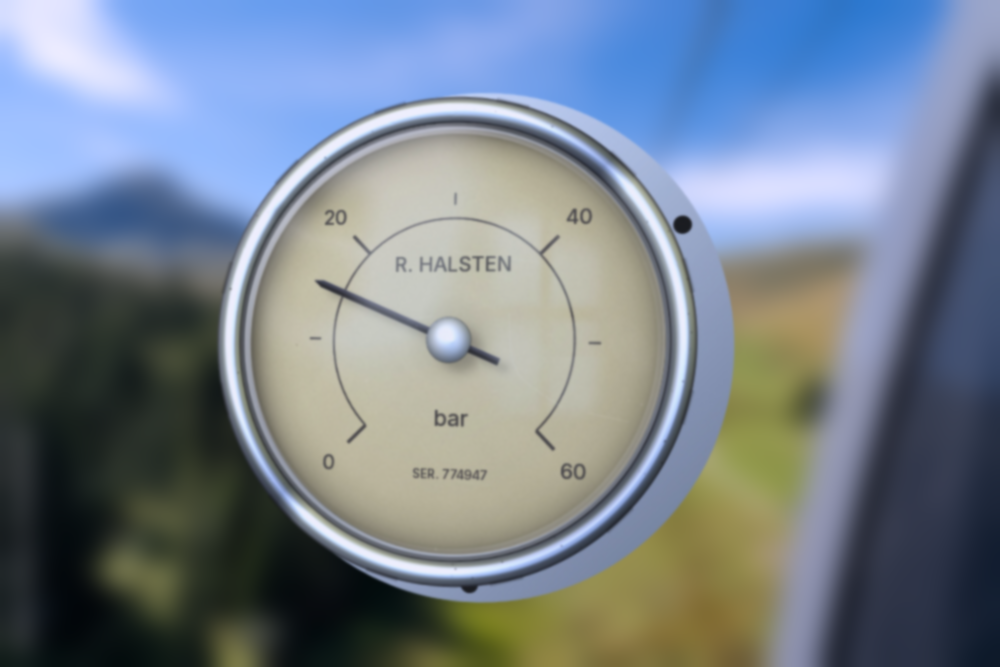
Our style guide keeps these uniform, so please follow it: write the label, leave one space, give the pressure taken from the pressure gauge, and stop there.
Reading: 15 bar
